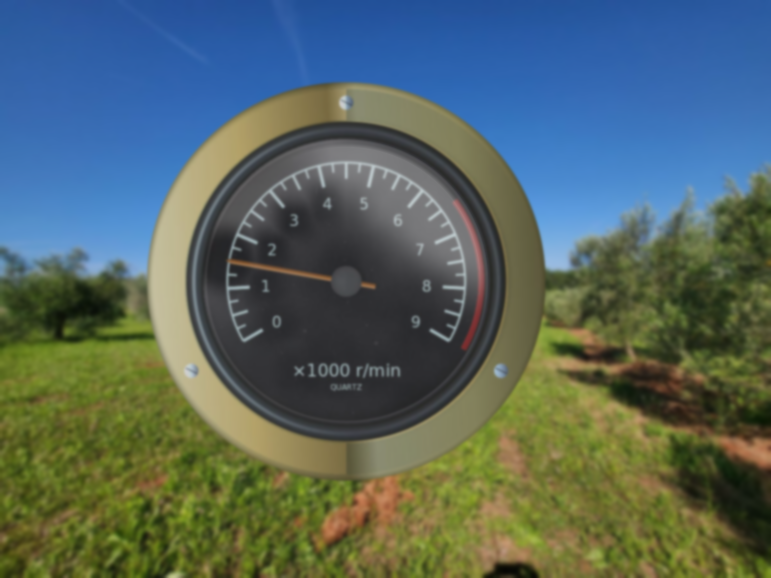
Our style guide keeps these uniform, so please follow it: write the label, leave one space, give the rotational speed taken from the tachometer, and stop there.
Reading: 1500 rpm
